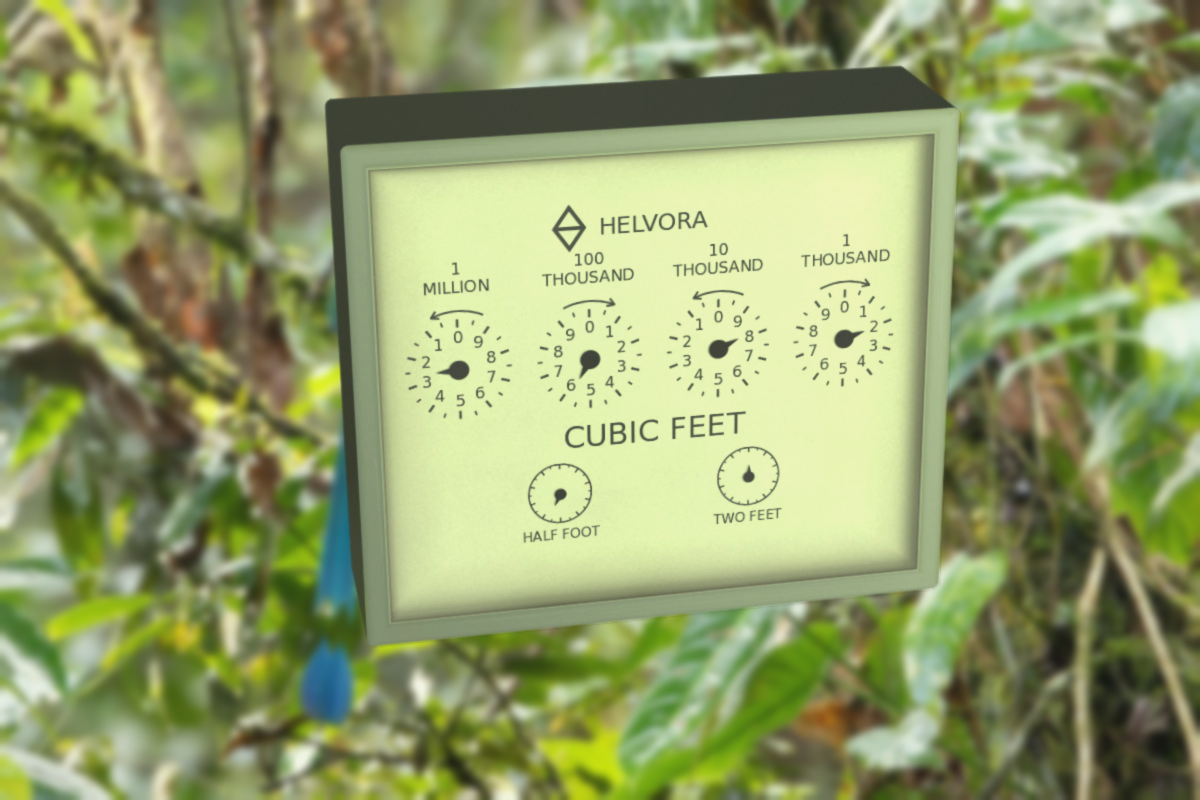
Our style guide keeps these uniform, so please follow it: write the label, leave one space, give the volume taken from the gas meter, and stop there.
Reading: 258200 ft³
